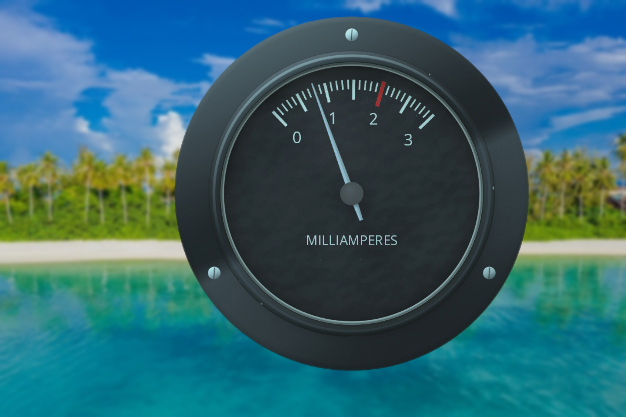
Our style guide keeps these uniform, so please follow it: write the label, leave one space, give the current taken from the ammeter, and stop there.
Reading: 0.8 mA
